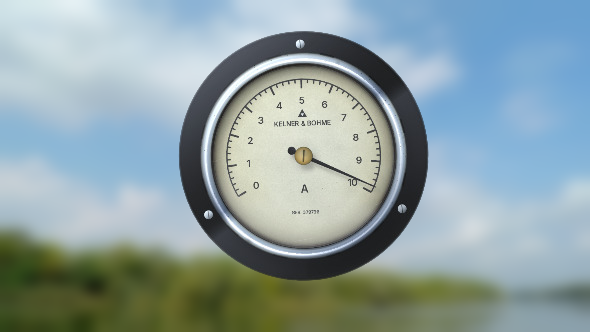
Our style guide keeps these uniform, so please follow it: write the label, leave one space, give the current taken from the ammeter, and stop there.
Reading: 9.8 A
